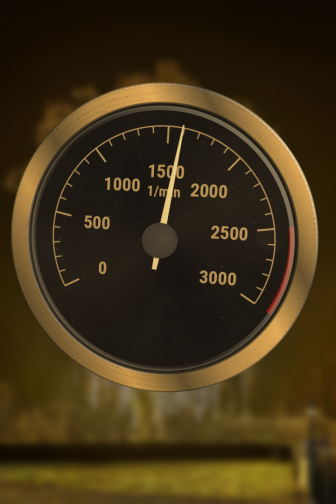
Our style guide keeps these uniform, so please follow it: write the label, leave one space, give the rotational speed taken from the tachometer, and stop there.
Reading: 1600 rpm
